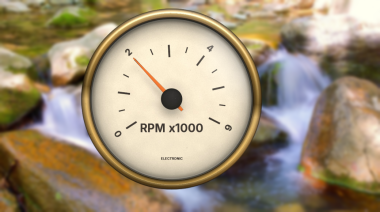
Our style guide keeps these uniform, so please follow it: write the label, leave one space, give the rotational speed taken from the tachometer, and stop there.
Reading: 2000 rpm
